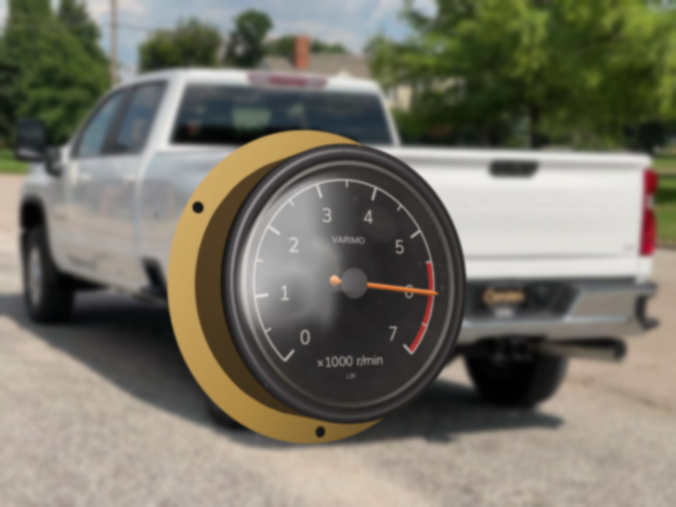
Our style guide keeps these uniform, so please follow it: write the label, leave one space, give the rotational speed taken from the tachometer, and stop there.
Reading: 6000 rpm
